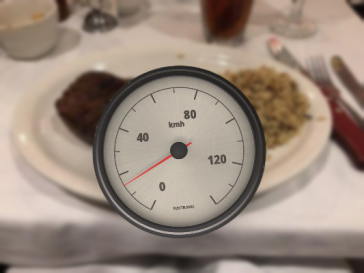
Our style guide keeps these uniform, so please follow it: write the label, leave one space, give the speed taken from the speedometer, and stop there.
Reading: 15 km/h
